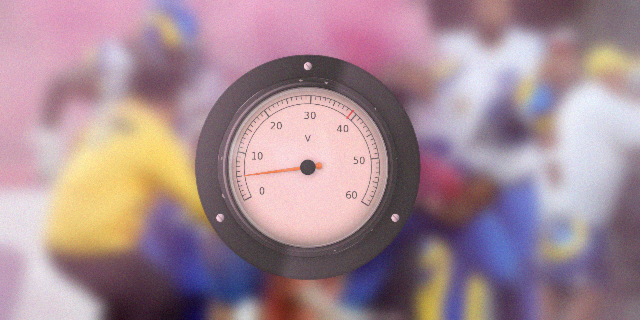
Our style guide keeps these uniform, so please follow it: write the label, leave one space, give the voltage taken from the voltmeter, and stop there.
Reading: 5 V
